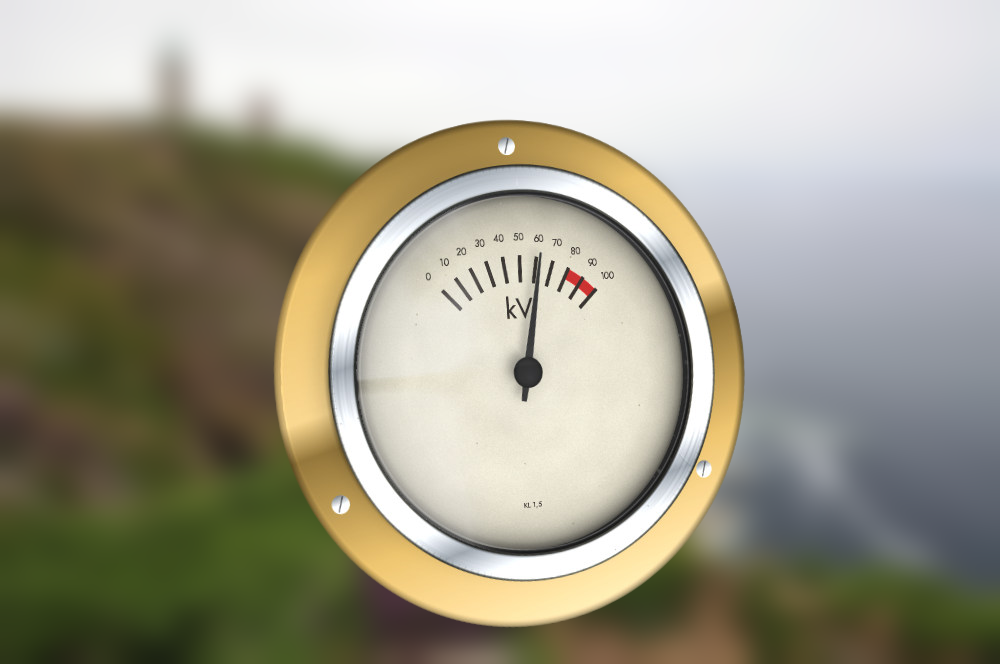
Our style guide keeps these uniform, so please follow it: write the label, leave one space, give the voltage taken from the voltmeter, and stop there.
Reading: 60 kV
